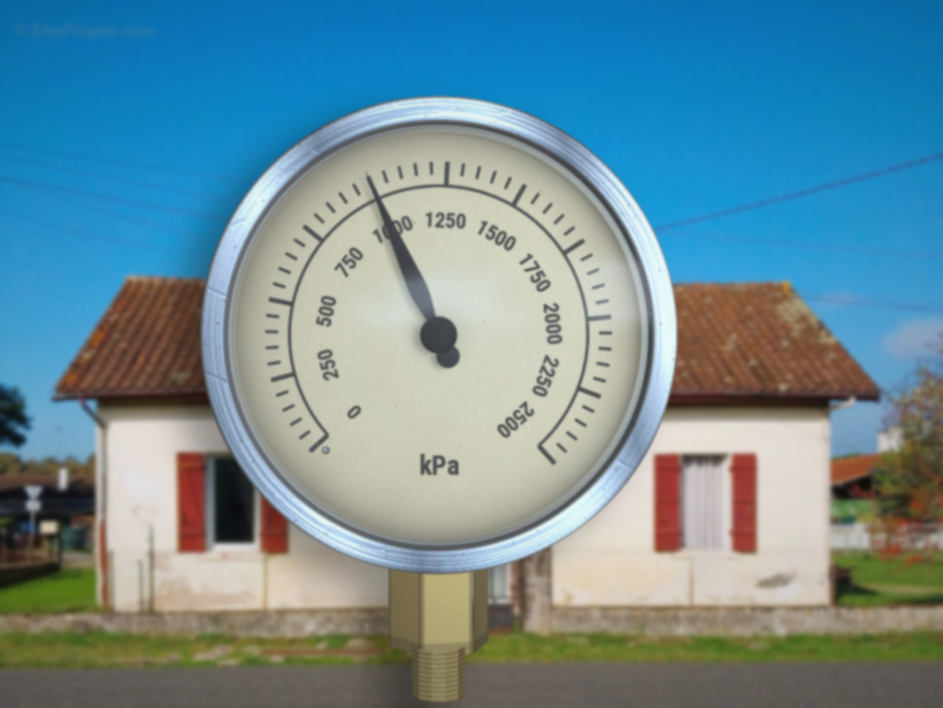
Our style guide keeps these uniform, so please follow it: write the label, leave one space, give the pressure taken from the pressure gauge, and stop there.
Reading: 1000 kPa
